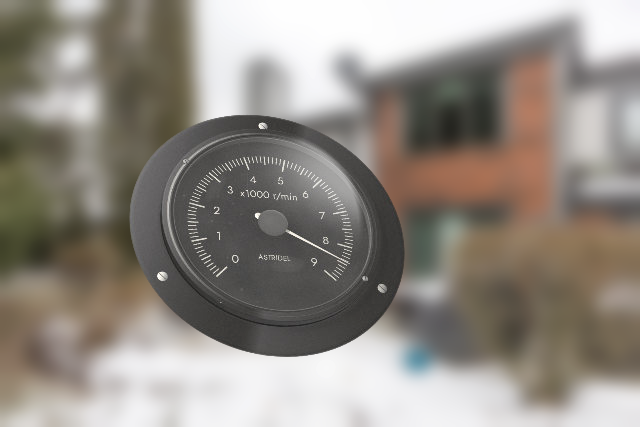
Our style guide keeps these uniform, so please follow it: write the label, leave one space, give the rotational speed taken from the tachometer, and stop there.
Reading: 8500 rpm
